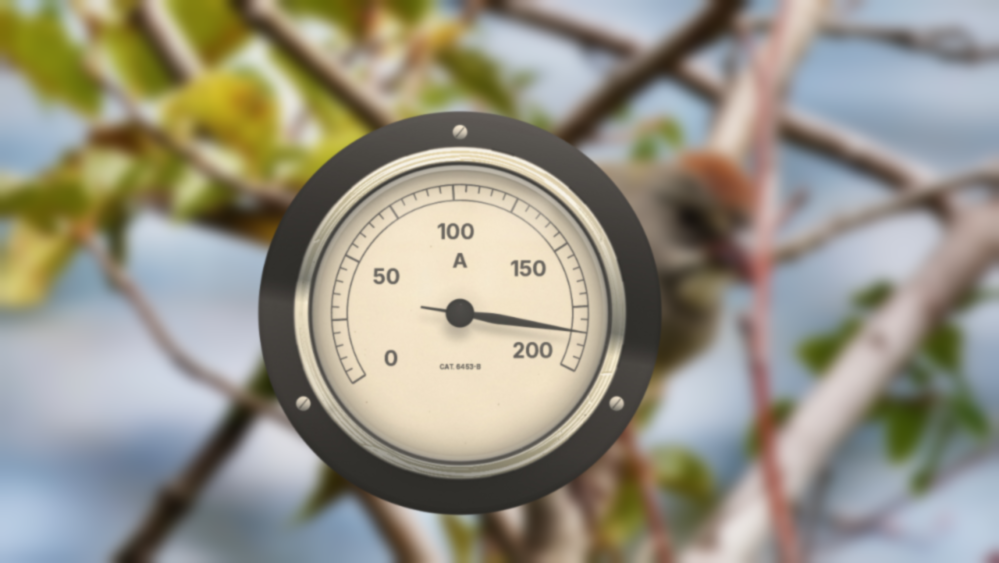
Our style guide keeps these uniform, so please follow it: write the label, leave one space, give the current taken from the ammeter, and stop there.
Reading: 185 A
